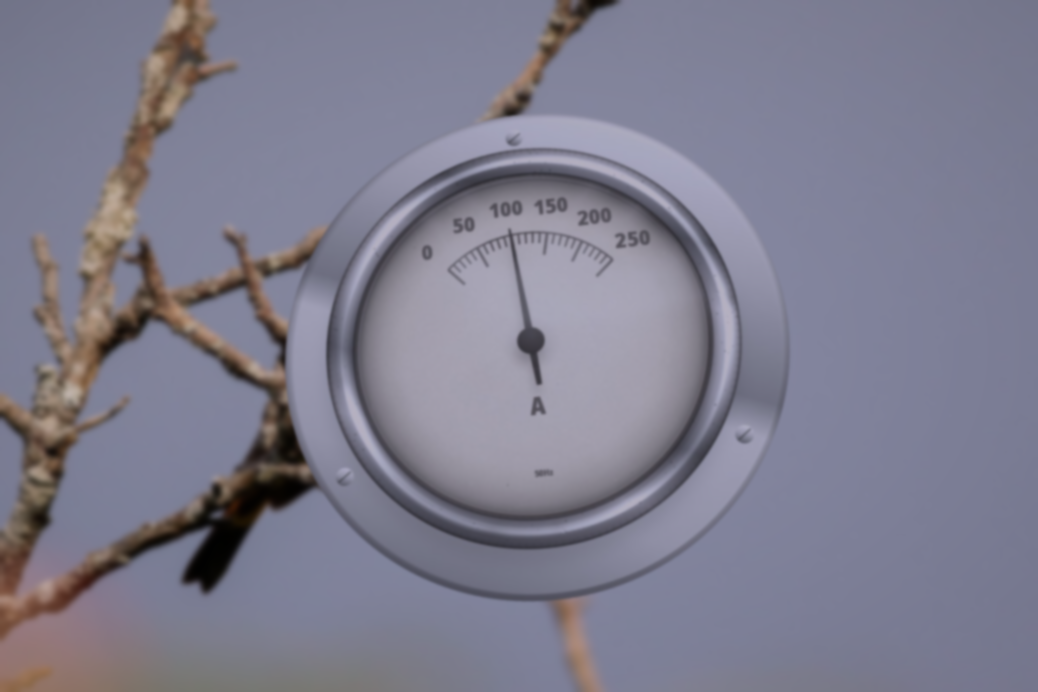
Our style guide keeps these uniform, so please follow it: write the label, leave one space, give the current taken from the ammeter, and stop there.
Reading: 100 A
